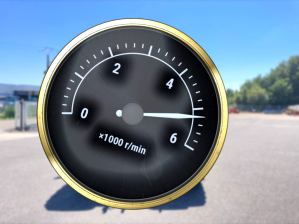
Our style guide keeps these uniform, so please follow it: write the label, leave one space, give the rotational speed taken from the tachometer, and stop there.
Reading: 5200 rpm
